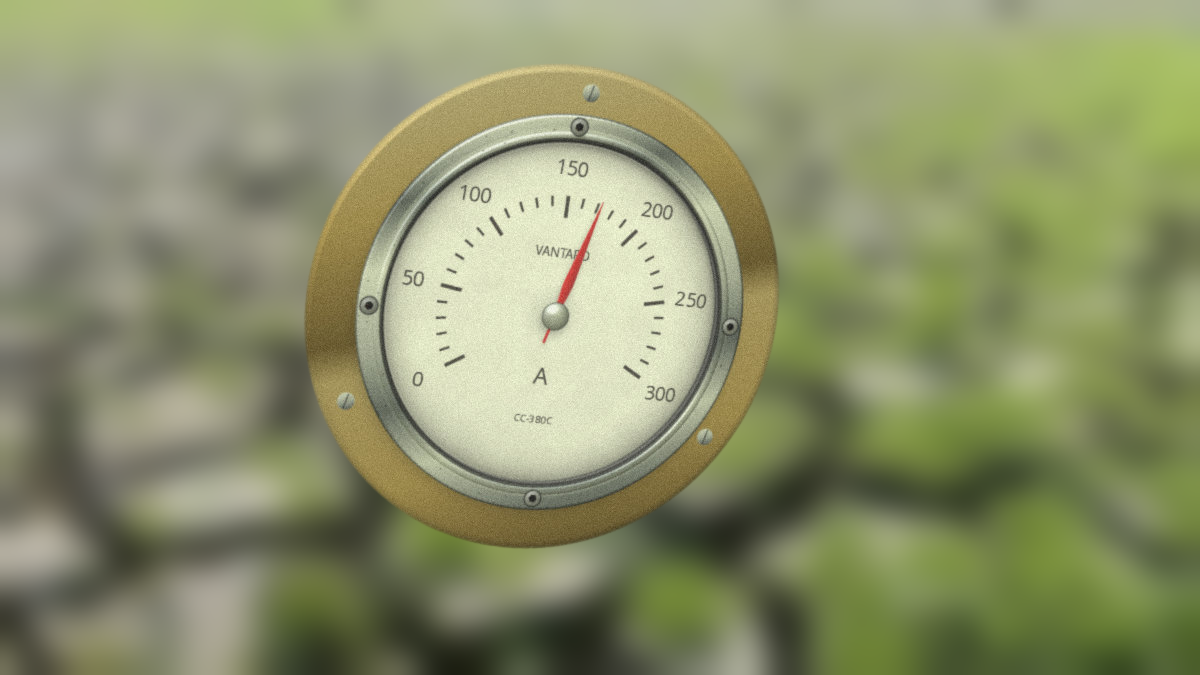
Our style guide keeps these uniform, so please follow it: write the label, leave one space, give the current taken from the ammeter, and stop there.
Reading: 170 A
